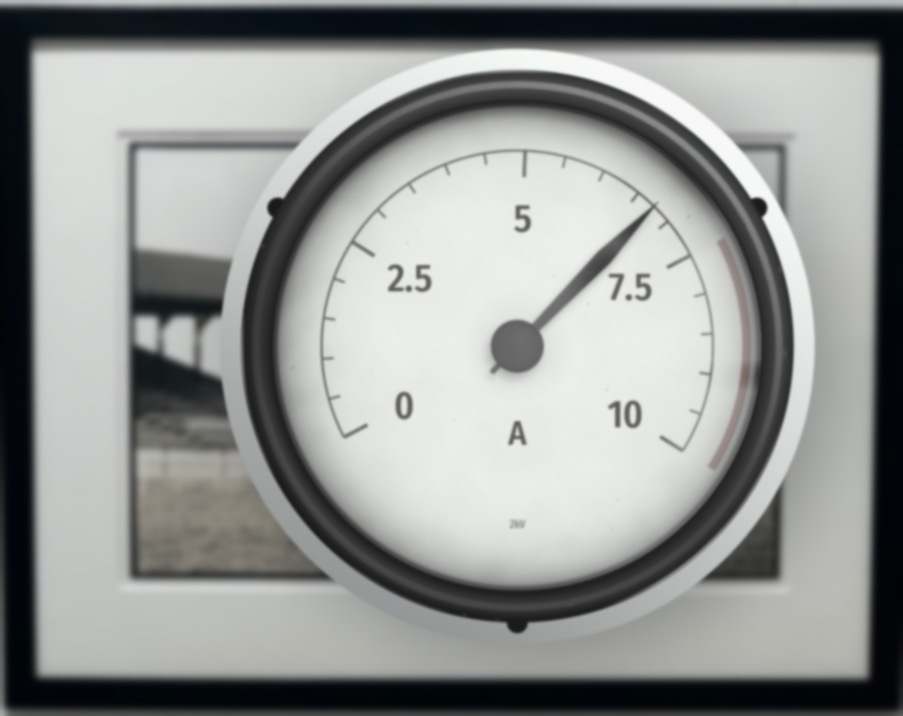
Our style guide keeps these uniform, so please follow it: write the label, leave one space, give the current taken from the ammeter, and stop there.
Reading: 6.75 A
